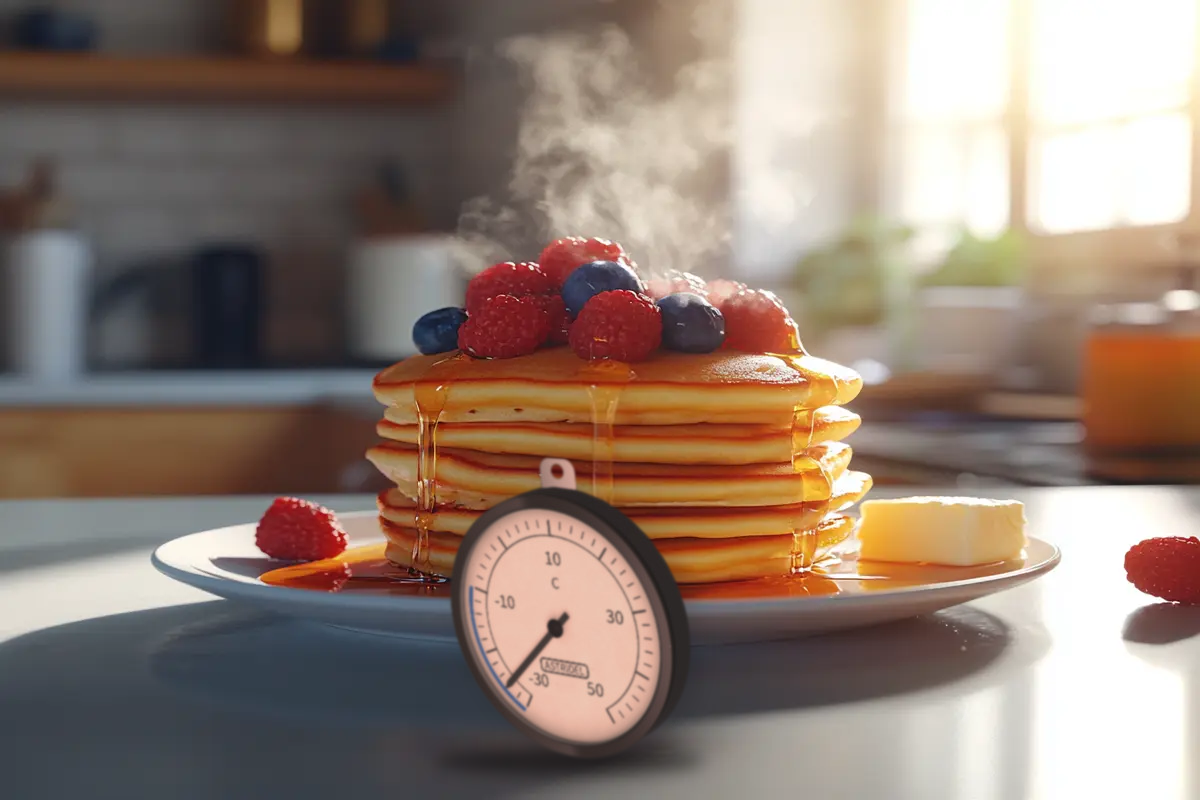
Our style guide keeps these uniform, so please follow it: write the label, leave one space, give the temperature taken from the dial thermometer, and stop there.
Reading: -26 °C
